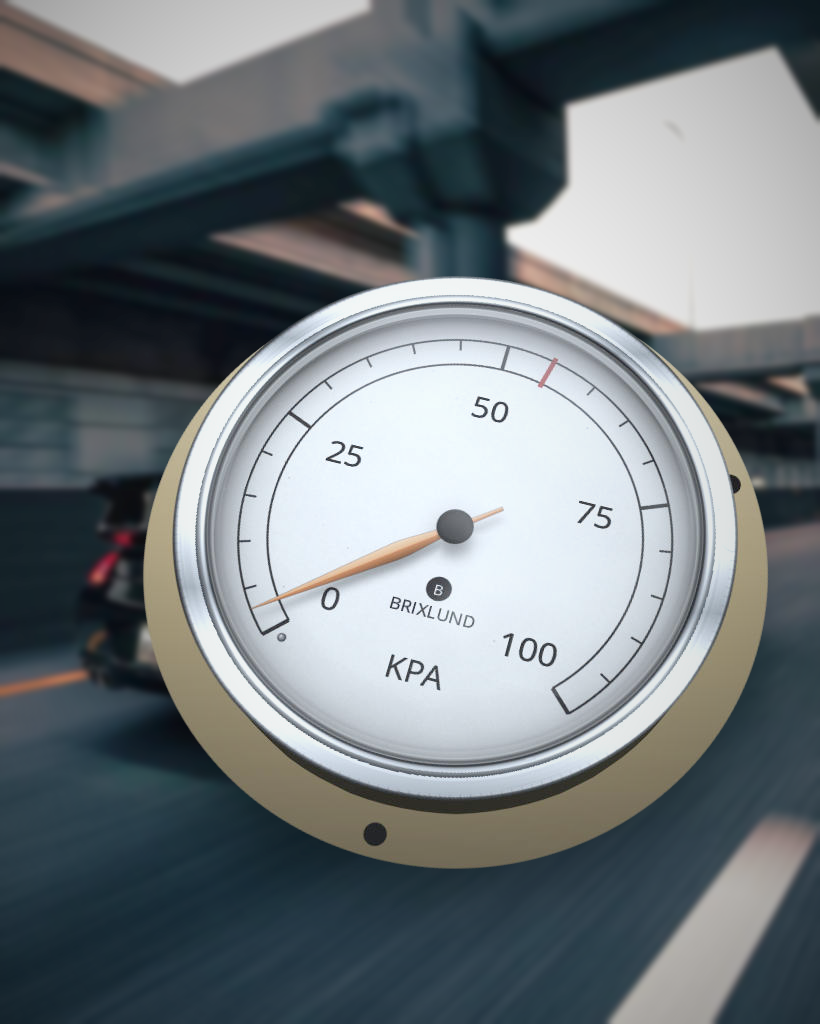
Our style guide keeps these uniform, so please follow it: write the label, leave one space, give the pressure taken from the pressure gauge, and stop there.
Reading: 2.5 kPa
